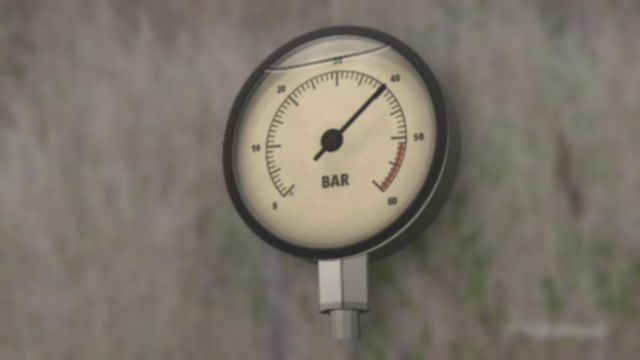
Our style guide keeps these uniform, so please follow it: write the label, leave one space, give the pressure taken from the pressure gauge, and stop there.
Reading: 40 bar
